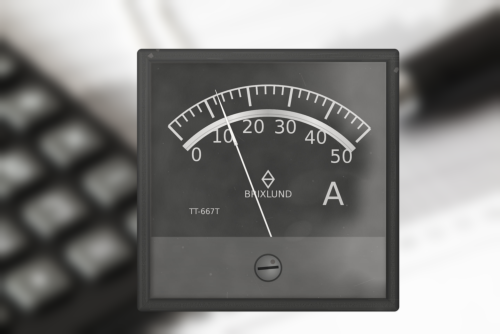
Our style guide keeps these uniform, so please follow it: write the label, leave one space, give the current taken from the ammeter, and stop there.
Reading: 13 A
